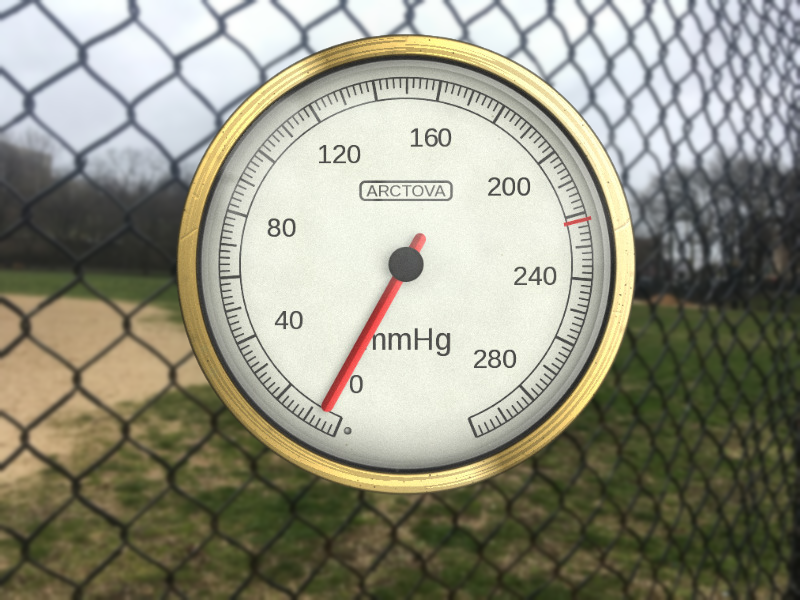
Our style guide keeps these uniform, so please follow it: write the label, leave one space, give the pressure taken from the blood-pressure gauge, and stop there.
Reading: 6 mmHg
